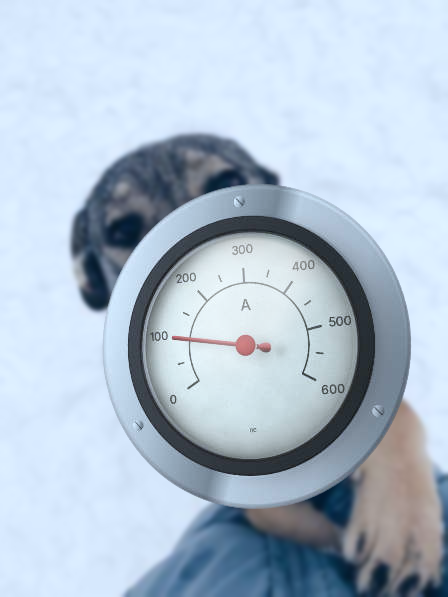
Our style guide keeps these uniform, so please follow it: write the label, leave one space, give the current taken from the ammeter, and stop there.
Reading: 100 A
